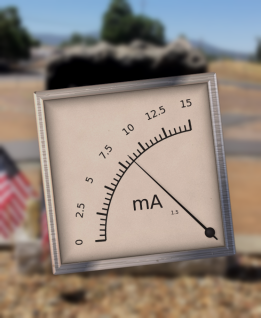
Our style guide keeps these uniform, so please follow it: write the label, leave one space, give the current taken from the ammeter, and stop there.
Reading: 8.5 mA
